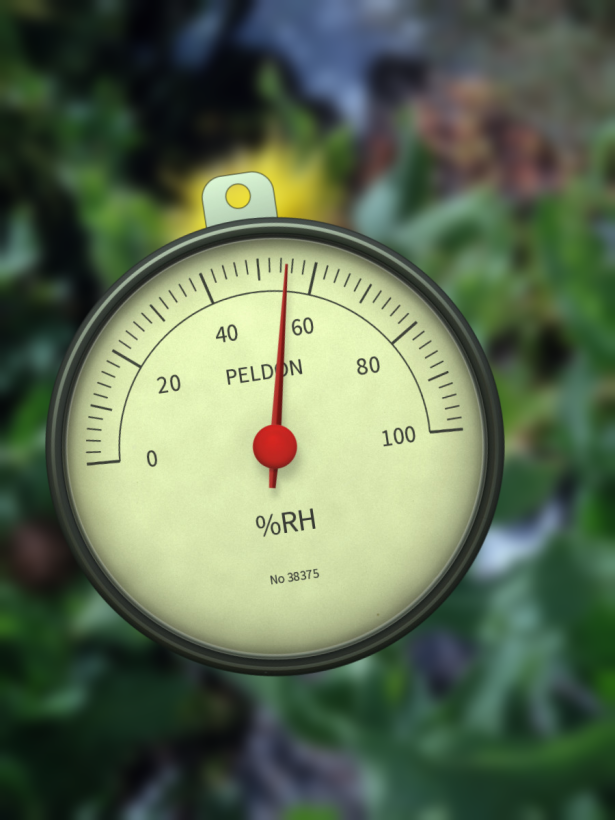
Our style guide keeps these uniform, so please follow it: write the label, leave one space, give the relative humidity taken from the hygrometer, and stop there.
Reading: 55 %
